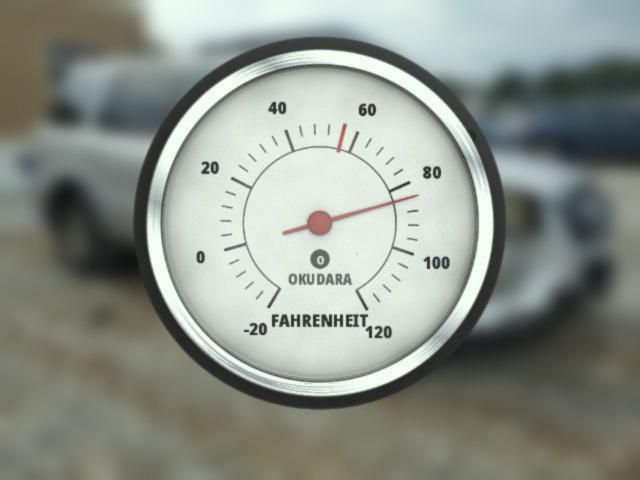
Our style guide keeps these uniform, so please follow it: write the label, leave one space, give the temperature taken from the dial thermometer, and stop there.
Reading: 84 °F
